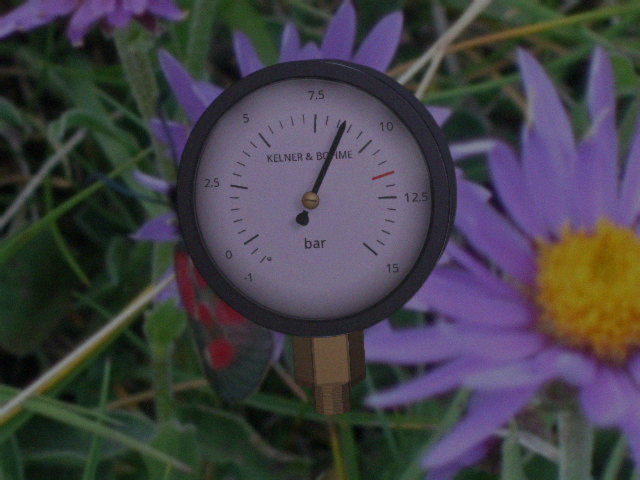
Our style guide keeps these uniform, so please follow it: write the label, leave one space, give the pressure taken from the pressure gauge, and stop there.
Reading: 8.75 bar
